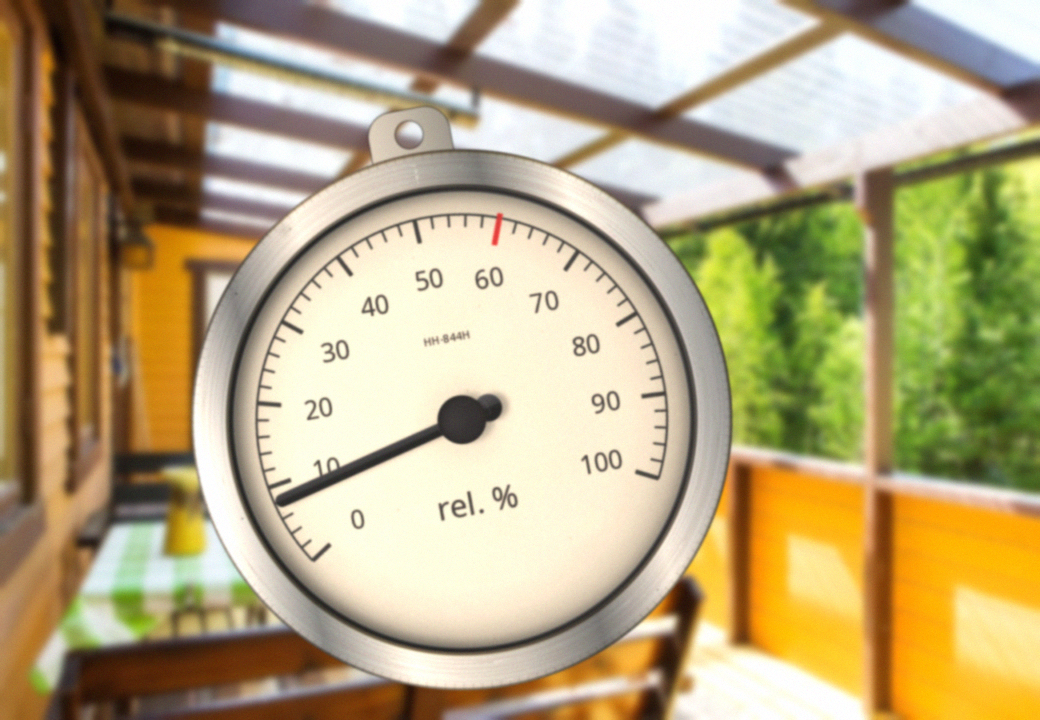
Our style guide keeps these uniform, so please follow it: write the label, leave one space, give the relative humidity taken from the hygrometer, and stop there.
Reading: 8 %
